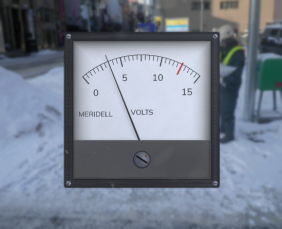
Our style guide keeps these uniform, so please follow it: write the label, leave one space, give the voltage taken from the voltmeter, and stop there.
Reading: 3.5 V
